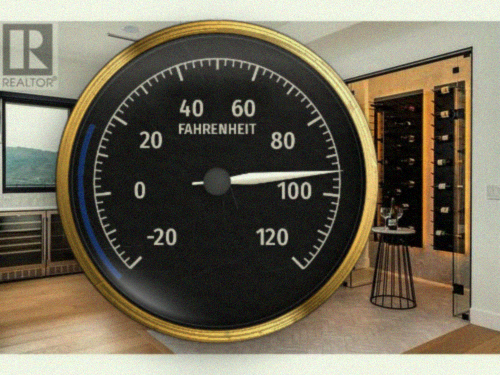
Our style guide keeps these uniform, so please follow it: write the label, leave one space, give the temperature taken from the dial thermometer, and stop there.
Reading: 94 °F
